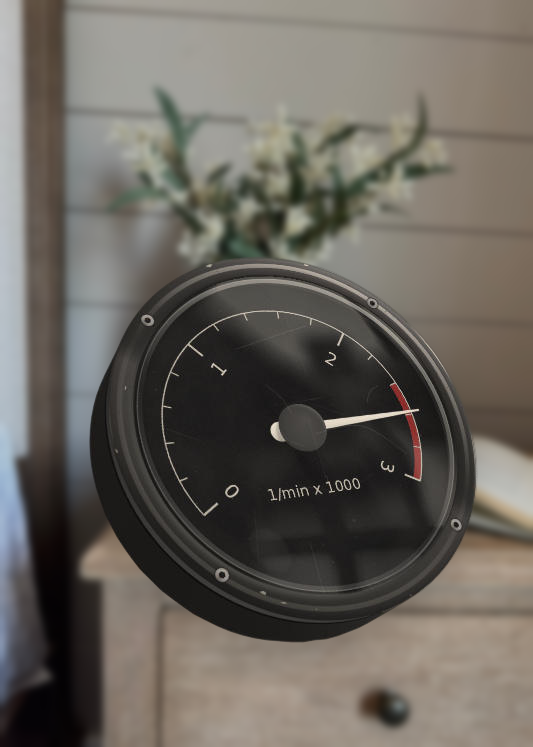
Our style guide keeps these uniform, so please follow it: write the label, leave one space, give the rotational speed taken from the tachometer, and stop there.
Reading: 2600 rpm
